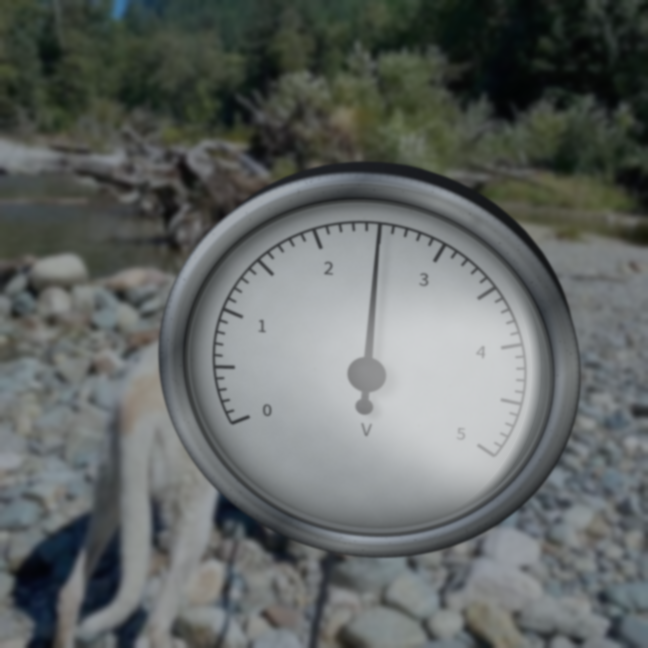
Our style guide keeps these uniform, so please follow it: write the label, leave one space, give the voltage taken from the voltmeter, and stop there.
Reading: 2.5 V
